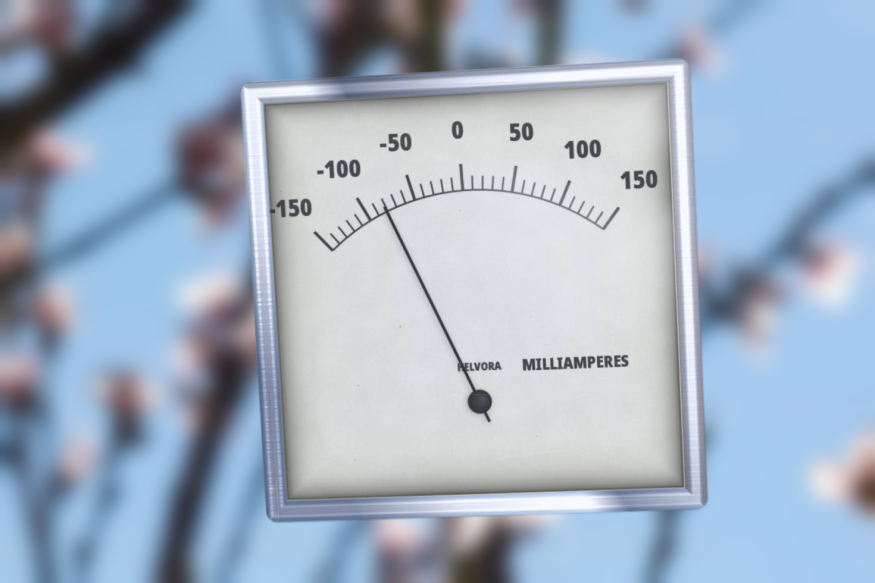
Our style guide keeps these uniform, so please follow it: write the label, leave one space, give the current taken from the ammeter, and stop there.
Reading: -80 mA
